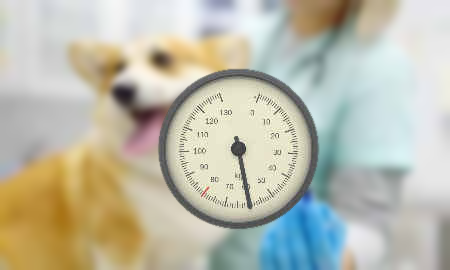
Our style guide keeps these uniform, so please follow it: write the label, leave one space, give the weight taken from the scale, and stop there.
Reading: 60 kg
